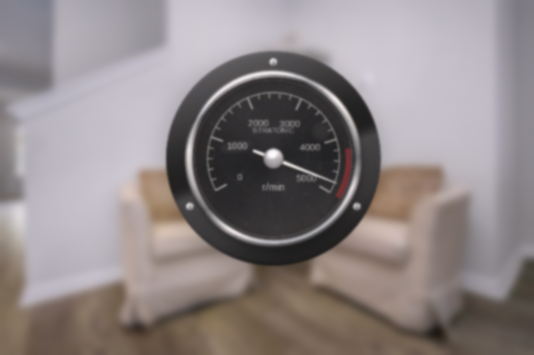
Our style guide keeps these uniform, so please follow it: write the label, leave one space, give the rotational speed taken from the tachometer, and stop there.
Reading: 4800 rpm
